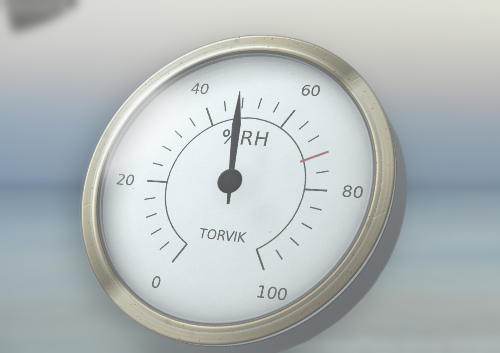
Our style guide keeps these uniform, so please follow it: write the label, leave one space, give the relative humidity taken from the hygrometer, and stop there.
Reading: 48 %
